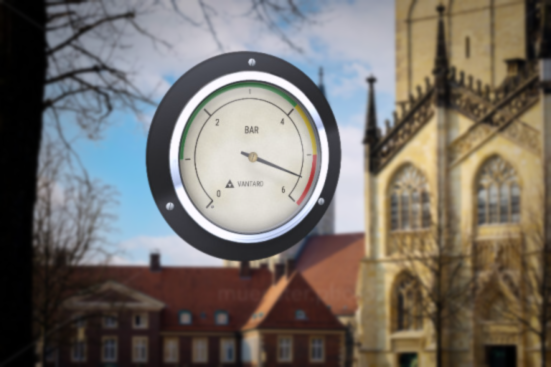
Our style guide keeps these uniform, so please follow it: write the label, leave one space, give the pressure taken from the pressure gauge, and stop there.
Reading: 5.5 bar
